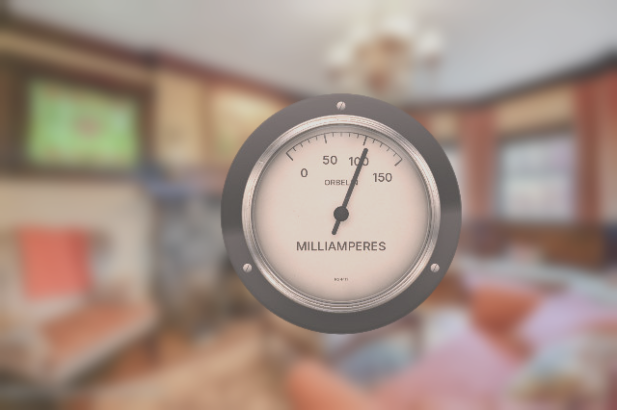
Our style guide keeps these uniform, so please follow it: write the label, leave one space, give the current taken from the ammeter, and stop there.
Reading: 105 mA
